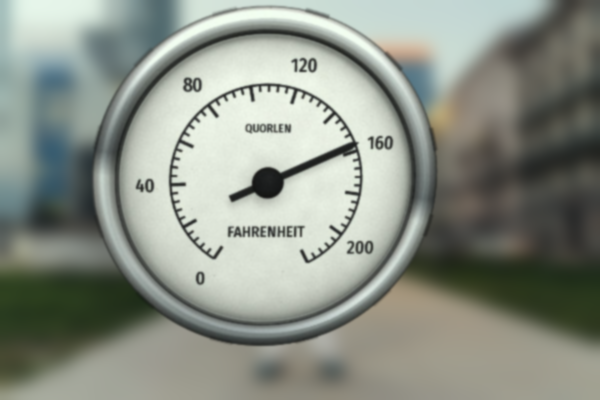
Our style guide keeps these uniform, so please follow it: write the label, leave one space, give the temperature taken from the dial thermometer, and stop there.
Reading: 156 °F
